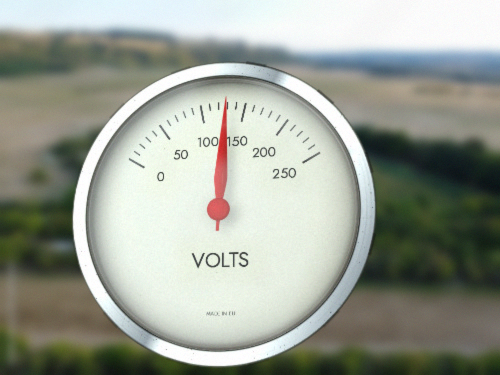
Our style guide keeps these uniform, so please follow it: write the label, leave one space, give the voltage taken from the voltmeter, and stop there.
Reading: 130 V
